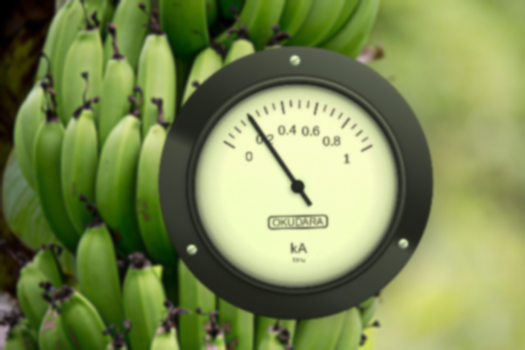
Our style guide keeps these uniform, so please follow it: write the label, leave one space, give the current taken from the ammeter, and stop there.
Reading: 0.2 kA
